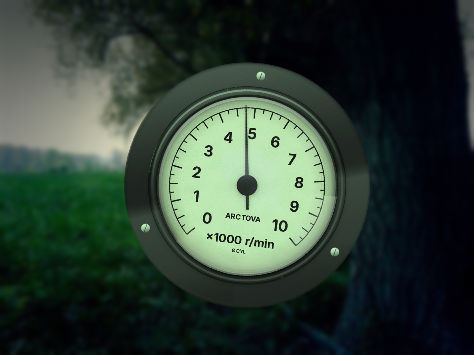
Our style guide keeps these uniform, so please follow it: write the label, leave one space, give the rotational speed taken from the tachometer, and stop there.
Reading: 4750 rpm
